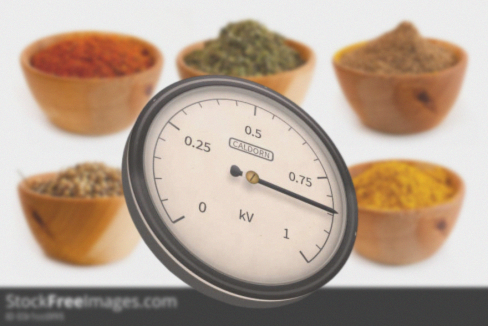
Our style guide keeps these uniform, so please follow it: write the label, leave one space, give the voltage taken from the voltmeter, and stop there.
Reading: 0.85 kV
